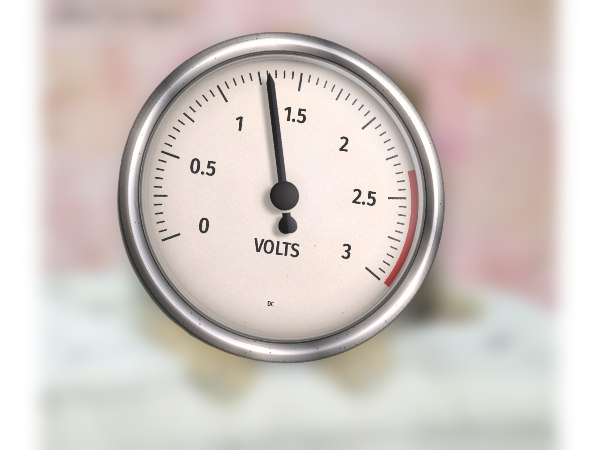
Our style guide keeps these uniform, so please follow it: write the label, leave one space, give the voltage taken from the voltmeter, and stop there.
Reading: 1.3 V
